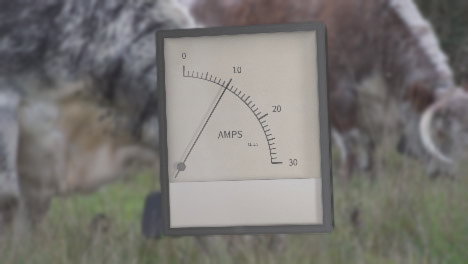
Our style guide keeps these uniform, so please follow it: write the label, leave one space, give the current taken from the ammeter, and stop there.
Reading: 10 A
